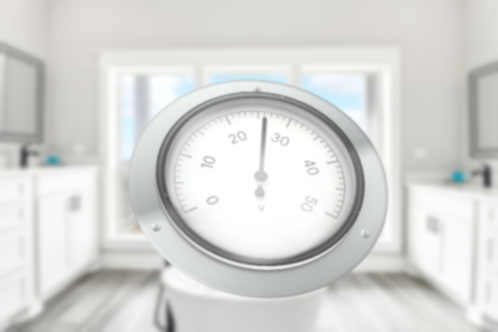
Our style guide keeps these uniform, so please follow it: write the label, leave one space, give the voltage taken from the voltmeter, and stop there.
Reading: 26 V
